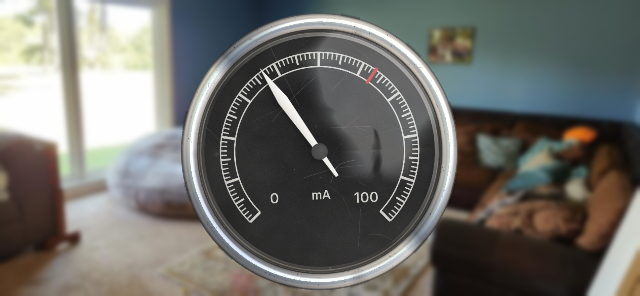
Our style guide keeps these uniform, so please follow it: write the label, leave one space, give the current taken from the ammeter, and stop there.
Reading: 37 mA
